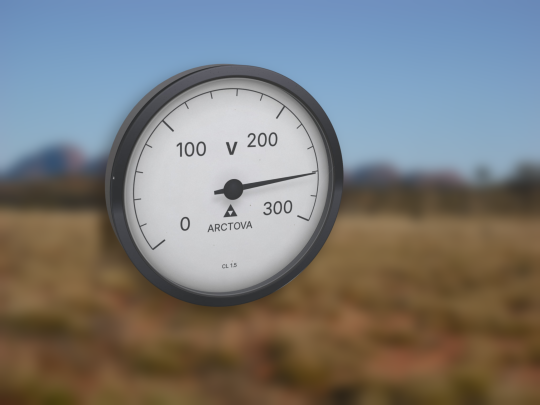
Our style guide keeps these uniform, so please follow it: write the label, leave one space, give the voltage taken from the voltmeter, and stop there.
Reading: 260 V
